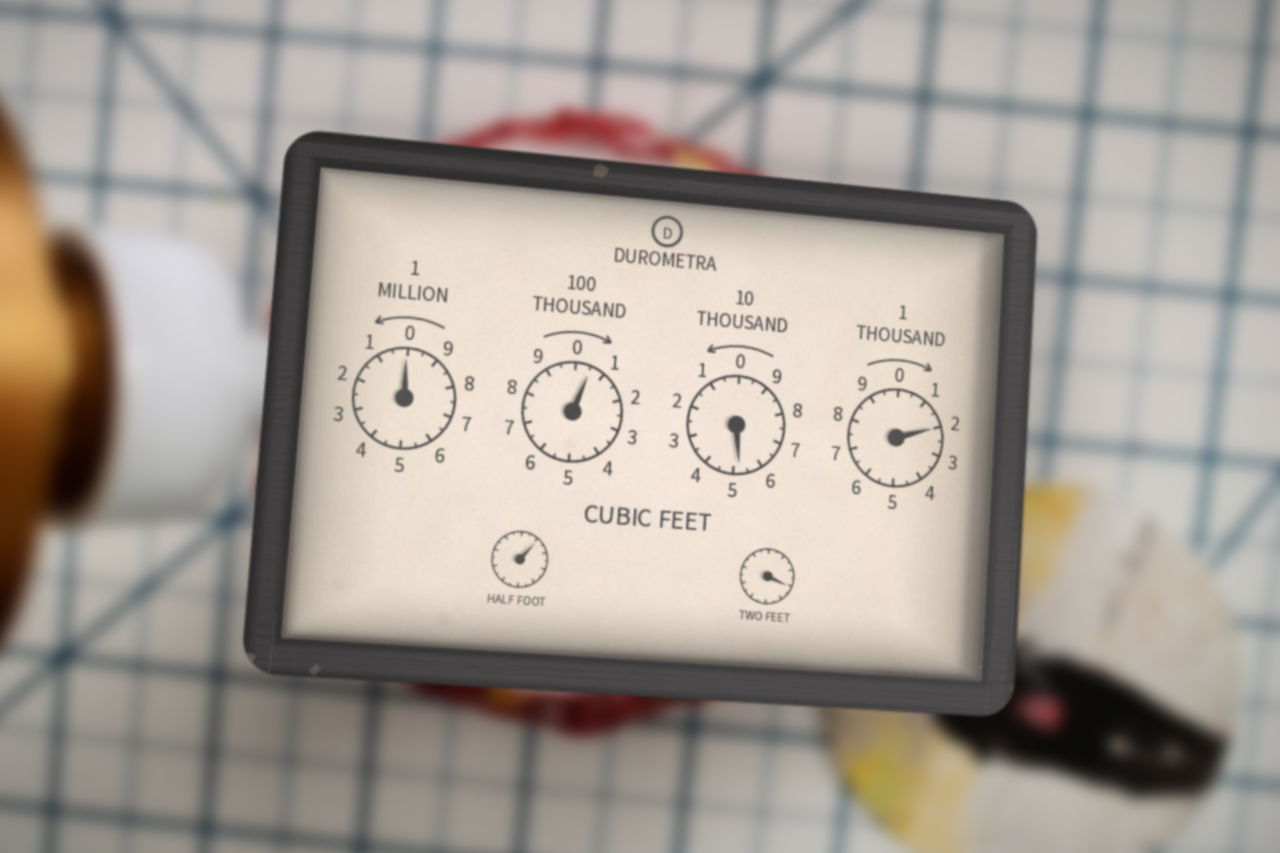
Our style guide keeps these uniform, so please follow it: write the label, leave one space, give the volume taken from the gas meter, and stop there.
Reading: 5200 ft³
